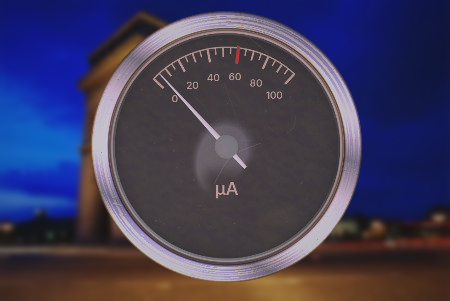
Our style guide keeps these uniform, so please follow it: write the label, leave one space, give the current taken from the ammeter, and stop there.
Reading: 5 µA
